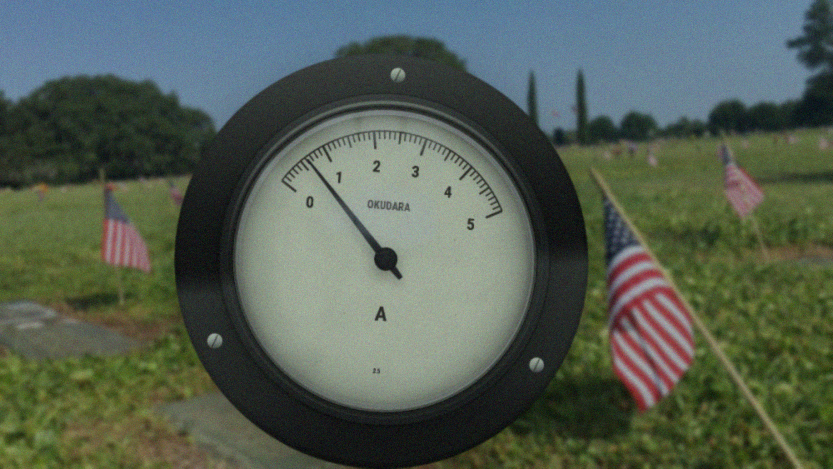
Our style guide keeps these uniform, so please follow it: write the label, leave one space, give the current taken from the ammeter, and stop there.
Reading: 0.6 A
